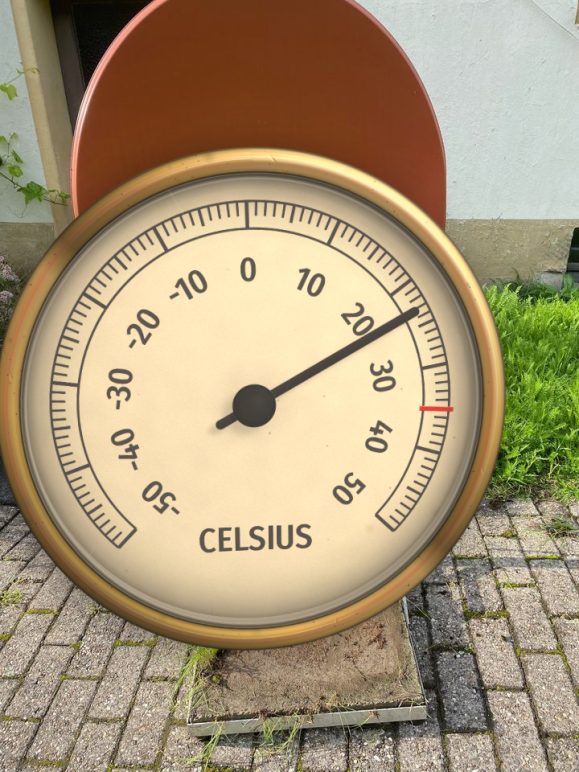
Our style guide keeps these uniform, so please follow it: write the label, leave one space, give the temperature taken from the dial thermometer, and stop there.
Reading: 23 °C
